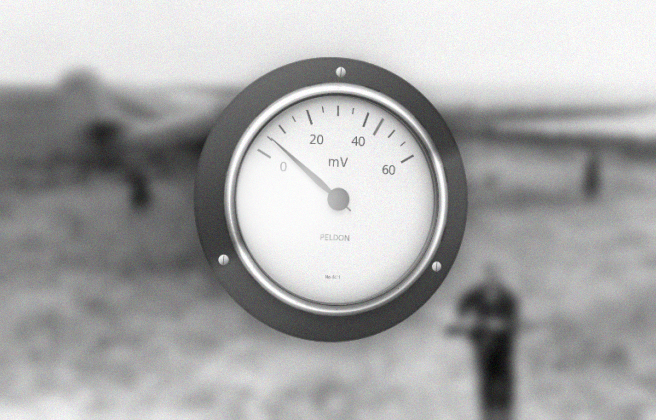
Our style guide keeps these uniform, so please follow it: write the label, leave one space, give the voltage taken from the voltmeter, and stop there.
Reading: 5 mV
